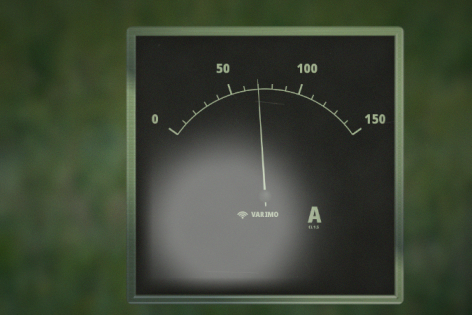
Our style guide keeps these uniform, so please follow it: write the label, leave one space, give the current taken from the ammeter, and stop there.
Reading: 70 A
